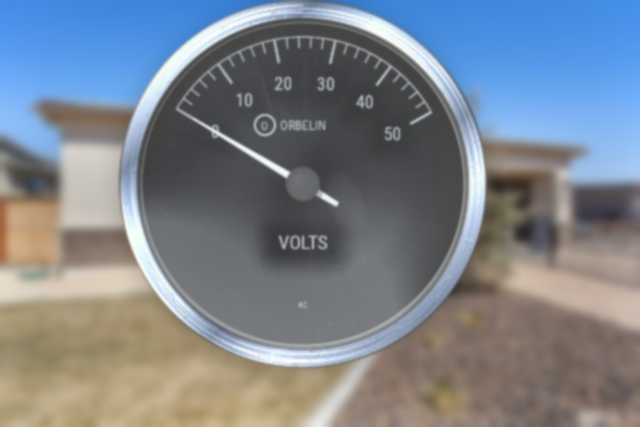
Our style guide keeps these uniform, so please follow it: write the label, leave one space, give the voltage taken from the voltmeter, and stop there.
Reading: 0 V
